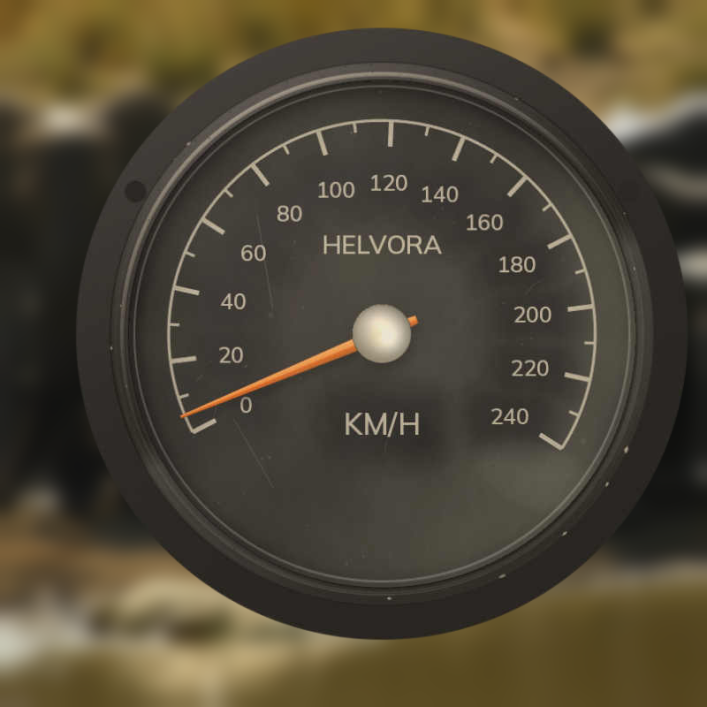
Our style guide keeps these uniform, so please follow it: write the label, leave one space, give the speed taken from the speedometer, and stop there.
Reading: 5 km/h
